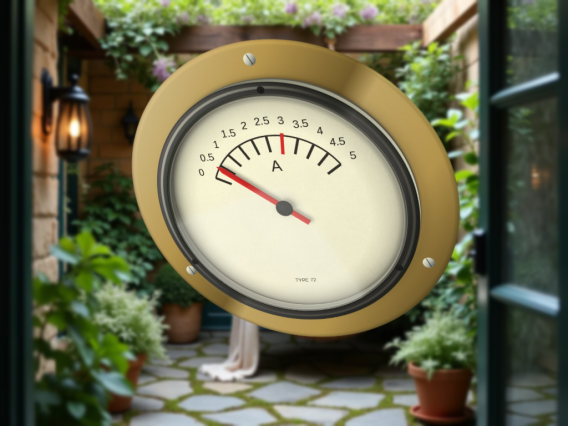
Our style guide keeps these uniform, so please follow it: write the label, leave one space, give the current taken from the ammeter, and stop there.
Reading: 0.5 A
